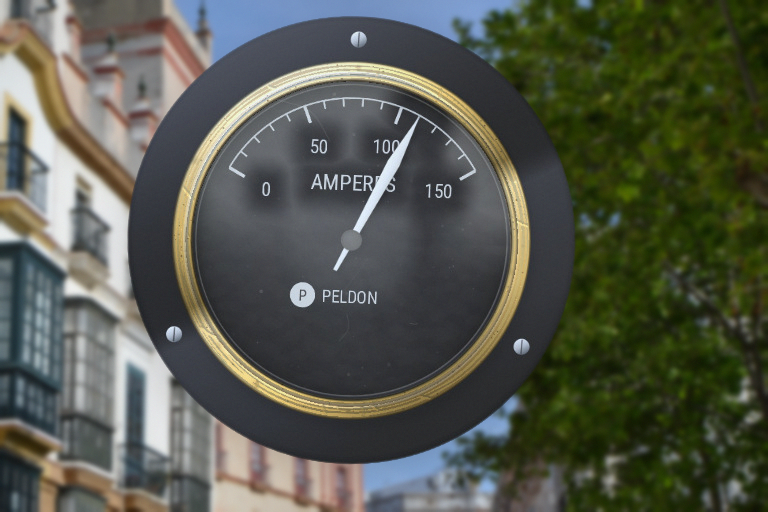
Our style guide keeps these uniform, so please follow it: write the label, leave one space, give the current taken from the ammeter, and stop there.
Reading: 110 A
